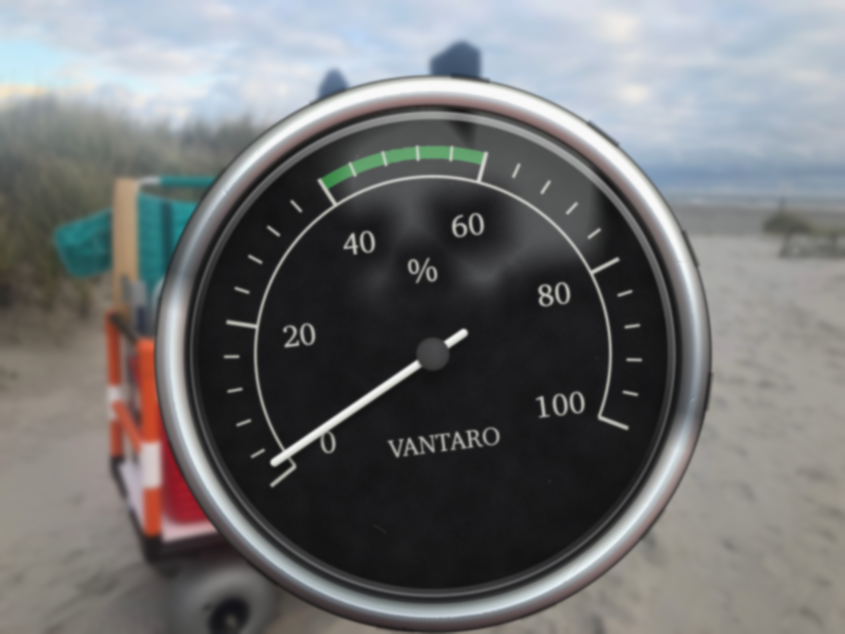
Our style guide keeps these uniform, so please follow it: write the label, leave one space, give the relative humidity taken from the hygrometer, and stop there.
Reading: 2 %
